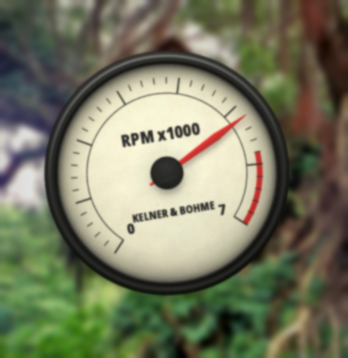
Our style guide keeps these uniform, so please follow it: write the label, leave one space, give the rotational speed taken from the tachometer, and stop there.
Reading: 5200 rpm
